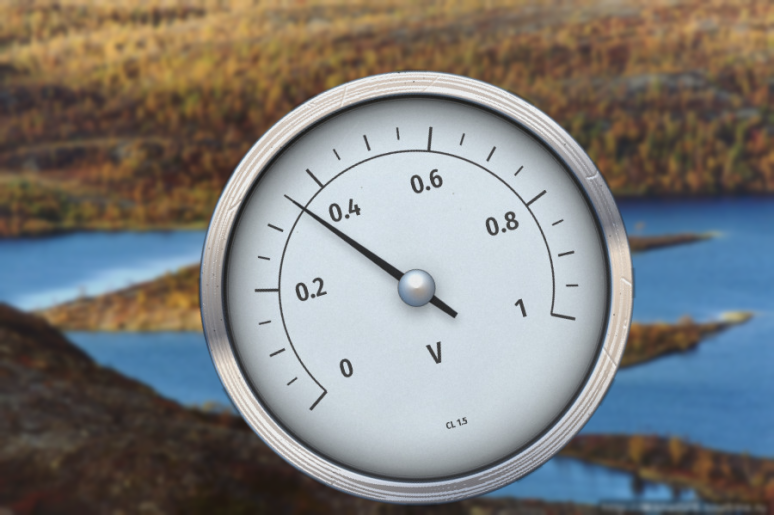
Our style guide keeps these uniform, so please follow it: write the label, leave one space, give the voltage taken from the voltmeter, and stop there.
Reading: 0.35 V
